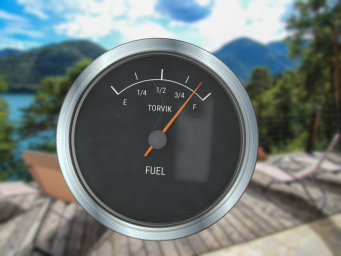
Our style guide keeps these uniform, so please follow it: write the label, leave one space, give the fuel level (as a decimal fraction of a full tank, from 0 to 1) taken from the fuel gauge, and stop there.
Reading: 0.875
